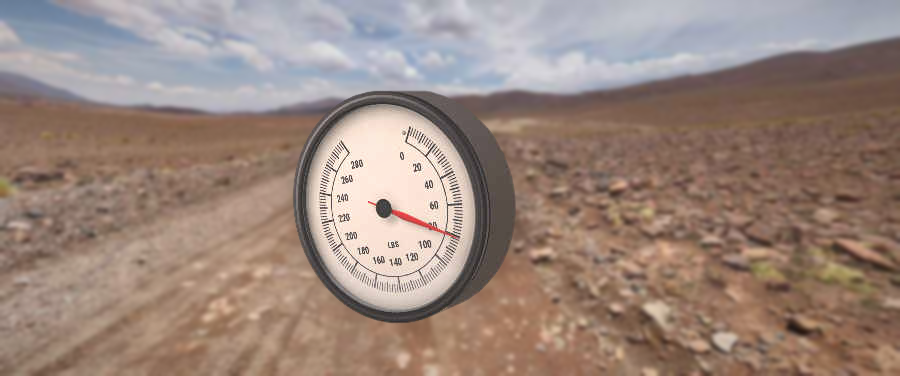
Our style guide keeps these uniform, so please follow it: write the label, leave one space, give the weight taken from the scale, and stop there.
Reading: 80 lb
